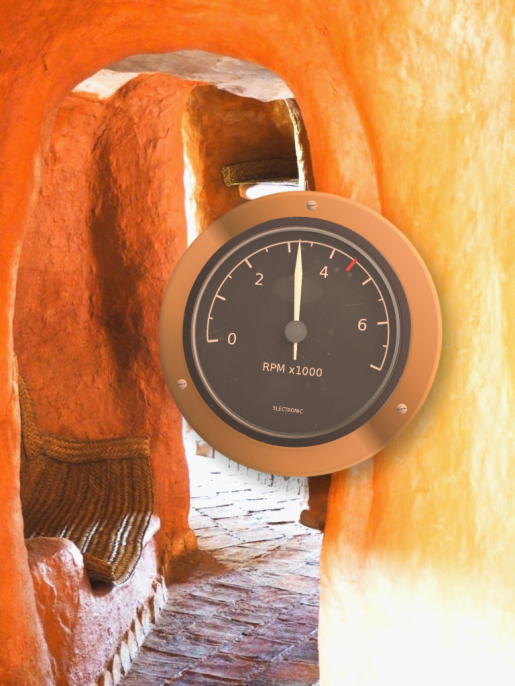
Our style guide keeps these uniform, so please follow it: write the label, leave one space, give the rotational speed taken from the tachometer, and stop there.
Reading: 3250 rpm
